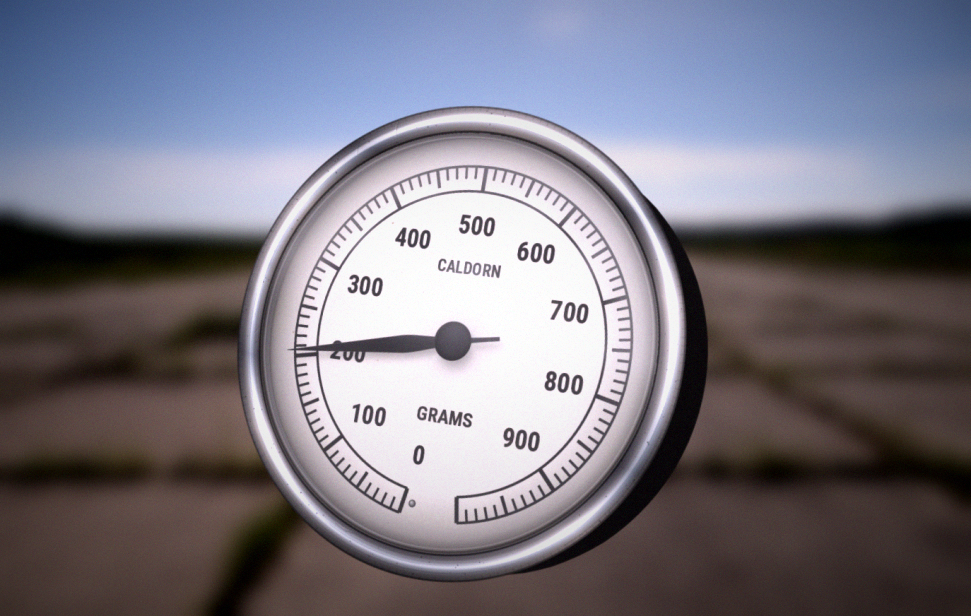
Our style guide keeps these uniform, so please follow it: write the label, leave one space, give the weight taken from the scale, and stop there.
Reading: 205 g
